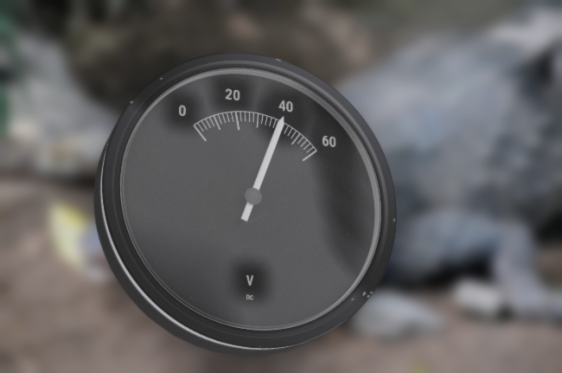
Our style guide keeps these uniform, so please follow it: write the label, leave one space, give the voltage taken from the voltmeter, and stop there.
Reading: 40 V
